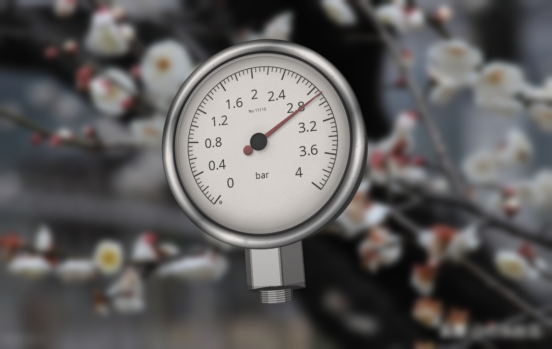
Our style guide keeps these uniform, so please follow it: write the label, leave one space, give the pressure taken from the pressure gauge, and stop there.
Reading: 2.9 bar
